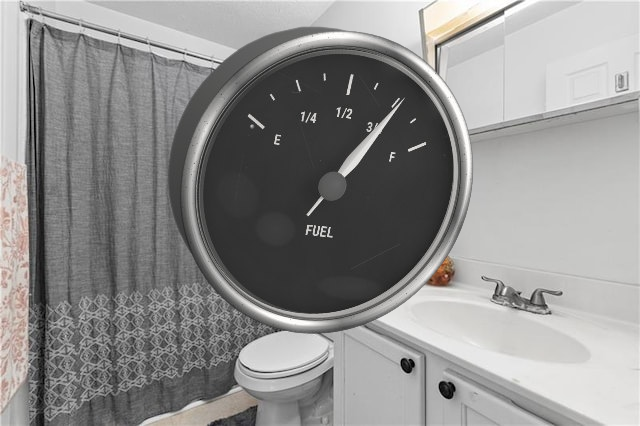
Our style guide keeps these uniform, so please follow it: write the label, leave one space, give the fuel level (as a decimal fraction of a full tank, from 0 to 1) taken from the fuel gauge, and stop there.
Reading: 0.75
